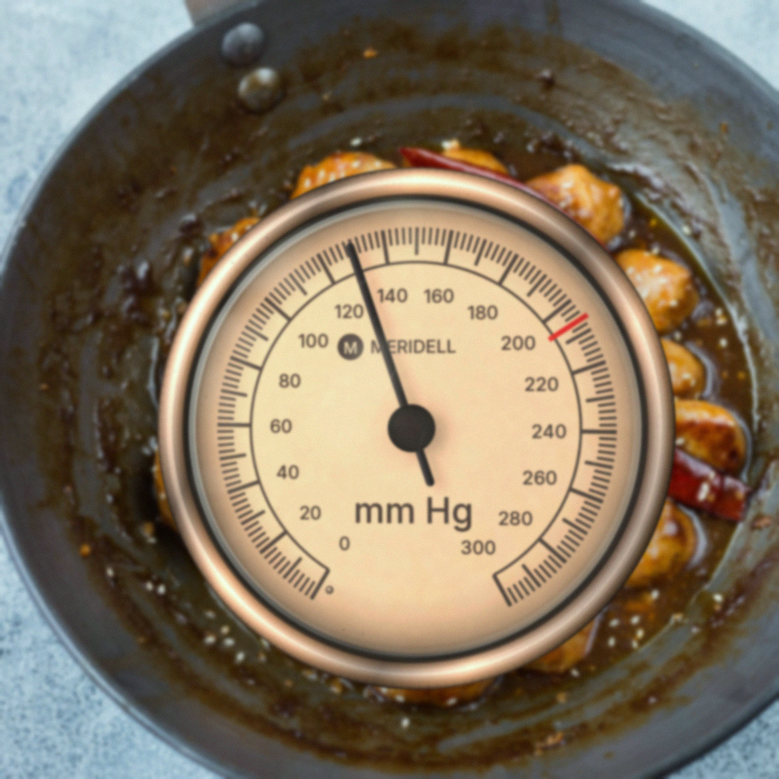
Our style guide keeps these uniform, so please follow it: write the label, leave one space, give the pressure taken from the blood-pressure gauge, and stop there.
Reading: 130 mmHg
